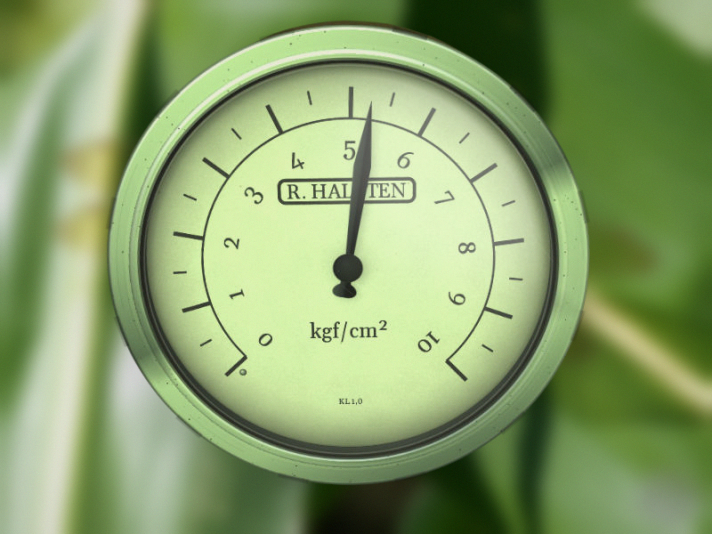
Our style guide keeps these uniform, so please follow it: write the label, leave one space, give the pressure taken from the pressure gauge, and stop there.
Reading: 5.25 kg/cm²
